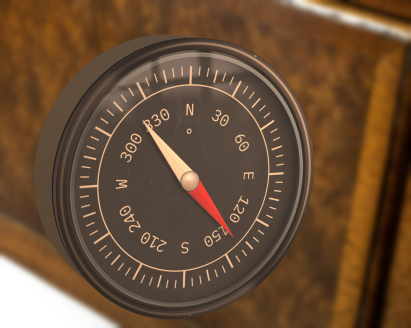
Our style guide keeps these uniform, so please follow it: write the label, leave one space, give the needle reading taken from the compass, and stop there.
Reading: 140 °
